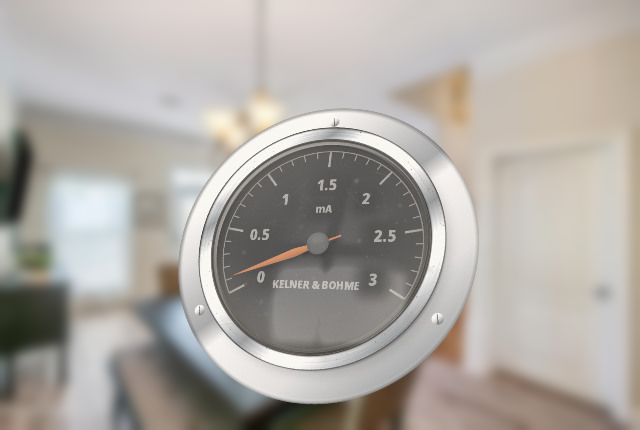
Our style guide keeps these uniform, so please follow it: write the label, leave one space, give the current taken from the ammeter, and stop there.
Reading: 0.1 mA
